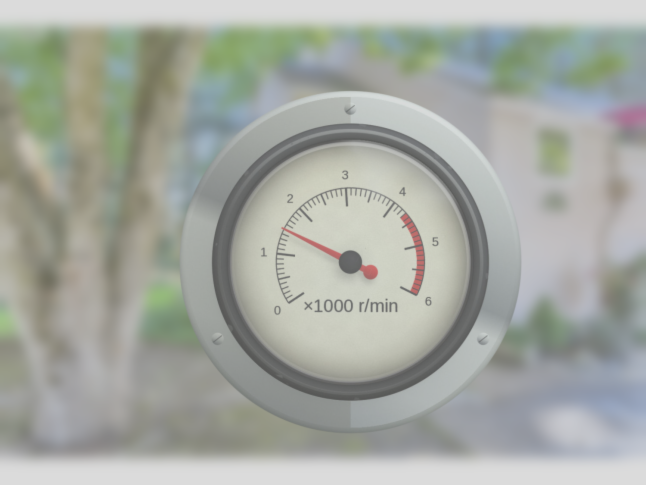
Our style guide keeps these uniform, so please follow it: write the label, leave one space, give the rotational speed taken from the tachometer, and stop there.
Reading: 1500 rpm
